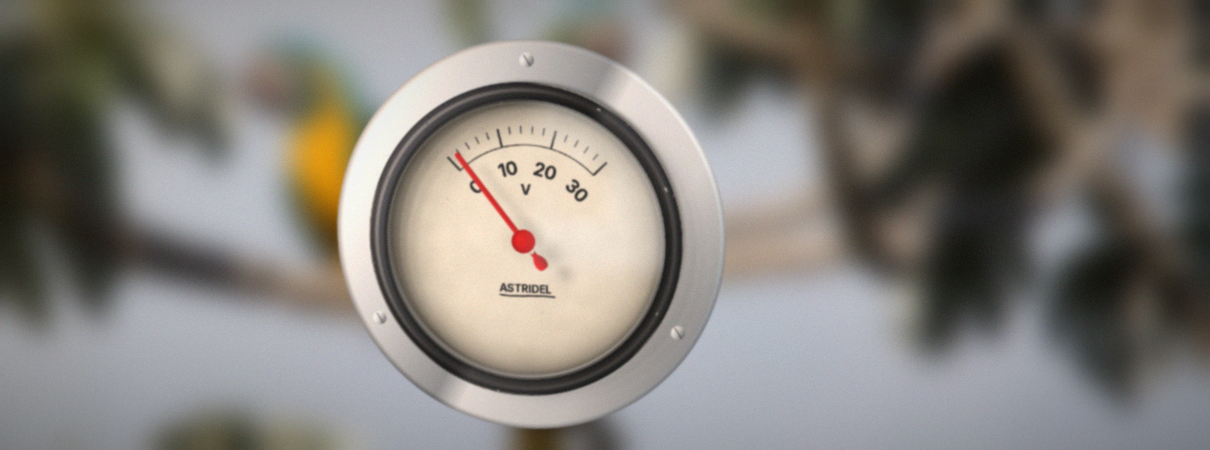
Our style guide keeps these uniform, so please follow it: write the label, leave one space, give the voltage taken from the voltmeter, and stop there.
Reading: 2 V
